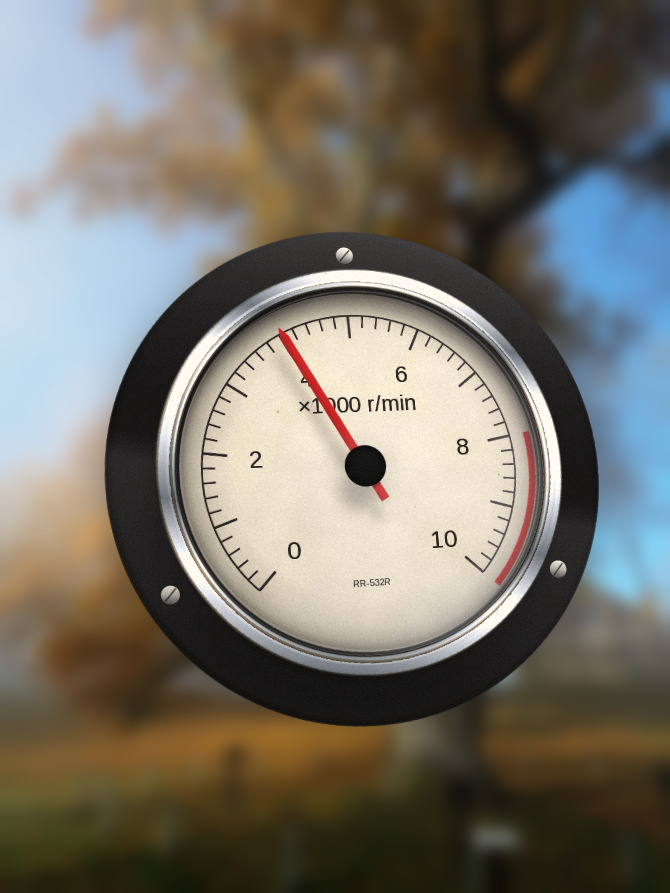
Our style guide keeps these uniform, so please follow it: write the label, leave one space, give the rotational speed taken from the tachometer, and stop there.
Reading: 4000 rpm
